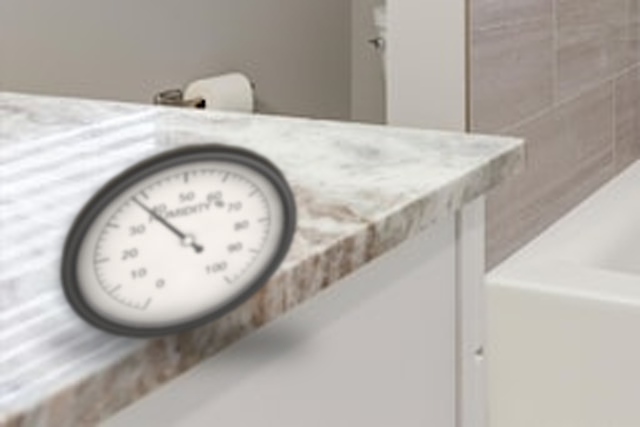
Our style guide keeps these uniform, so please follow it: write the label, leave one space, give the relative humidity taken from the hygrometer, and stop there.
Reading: 38 %
